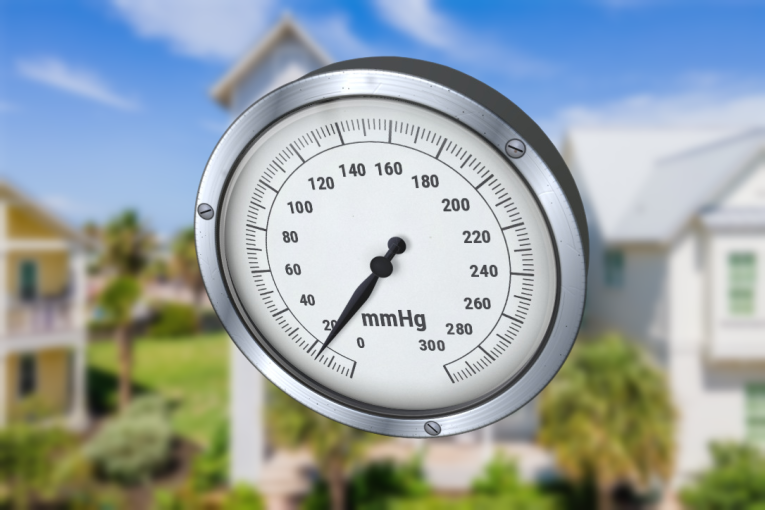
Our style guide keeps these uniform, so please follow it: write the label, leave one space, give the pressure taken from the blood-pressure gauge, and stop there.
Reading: 16 mmHg
